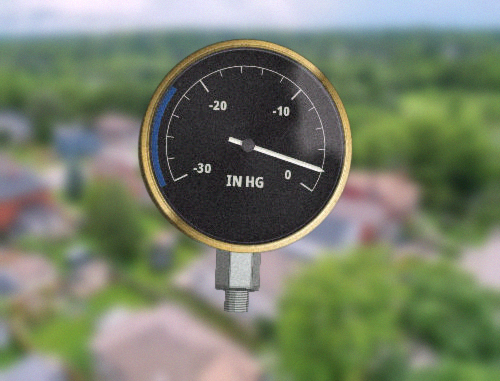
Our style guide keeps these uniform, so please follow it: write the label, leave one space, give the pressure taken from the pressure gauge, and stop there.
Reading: -2 inHg
